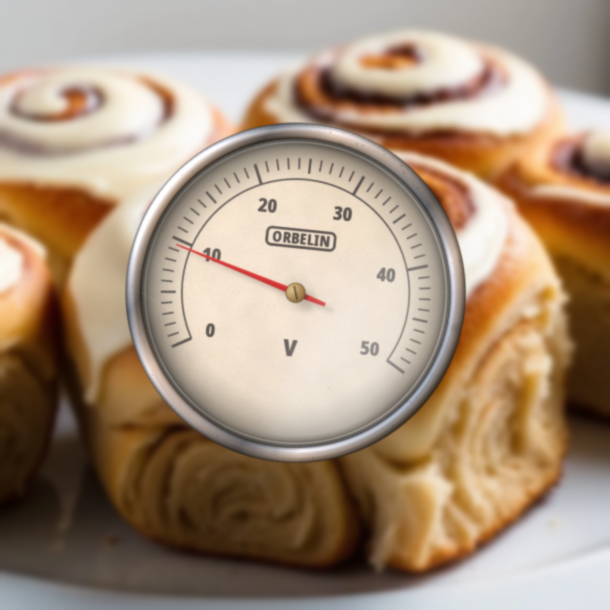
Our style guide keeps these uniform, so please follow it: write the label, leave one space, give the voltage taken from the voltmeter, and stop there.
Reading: 9.5 V
